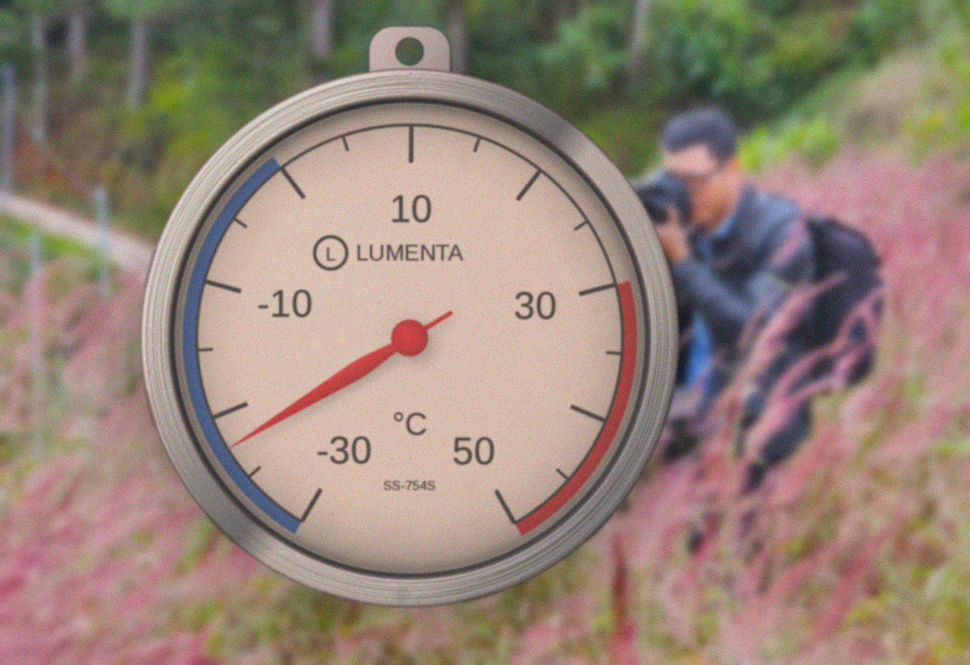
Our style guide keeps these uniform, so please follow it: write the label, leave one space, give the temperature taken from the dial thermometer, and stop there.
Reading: -22.5 °C
